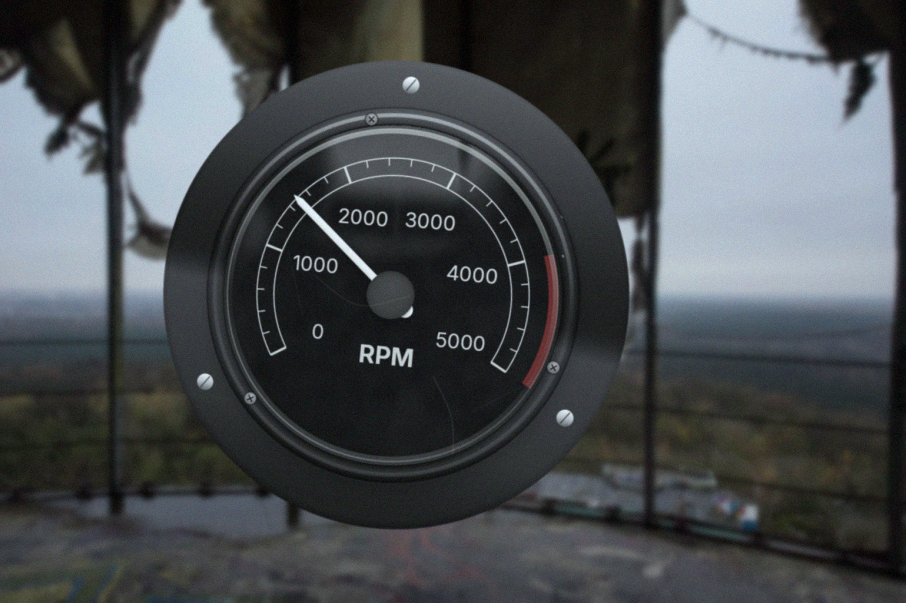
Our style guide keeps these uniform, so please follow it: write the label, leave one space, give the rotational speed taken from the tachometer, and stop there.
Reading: 1500 rpm
